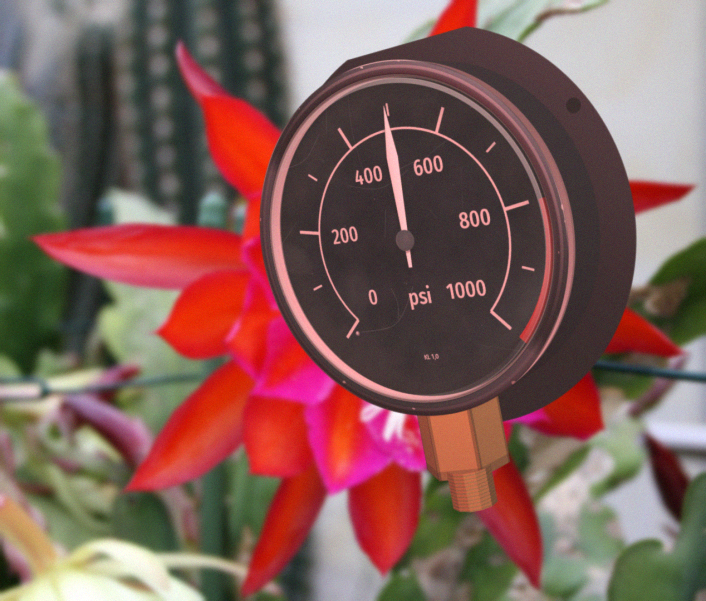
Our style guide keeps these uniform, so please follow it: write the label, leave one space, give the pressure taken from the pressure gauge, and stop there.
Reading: 500 psi
